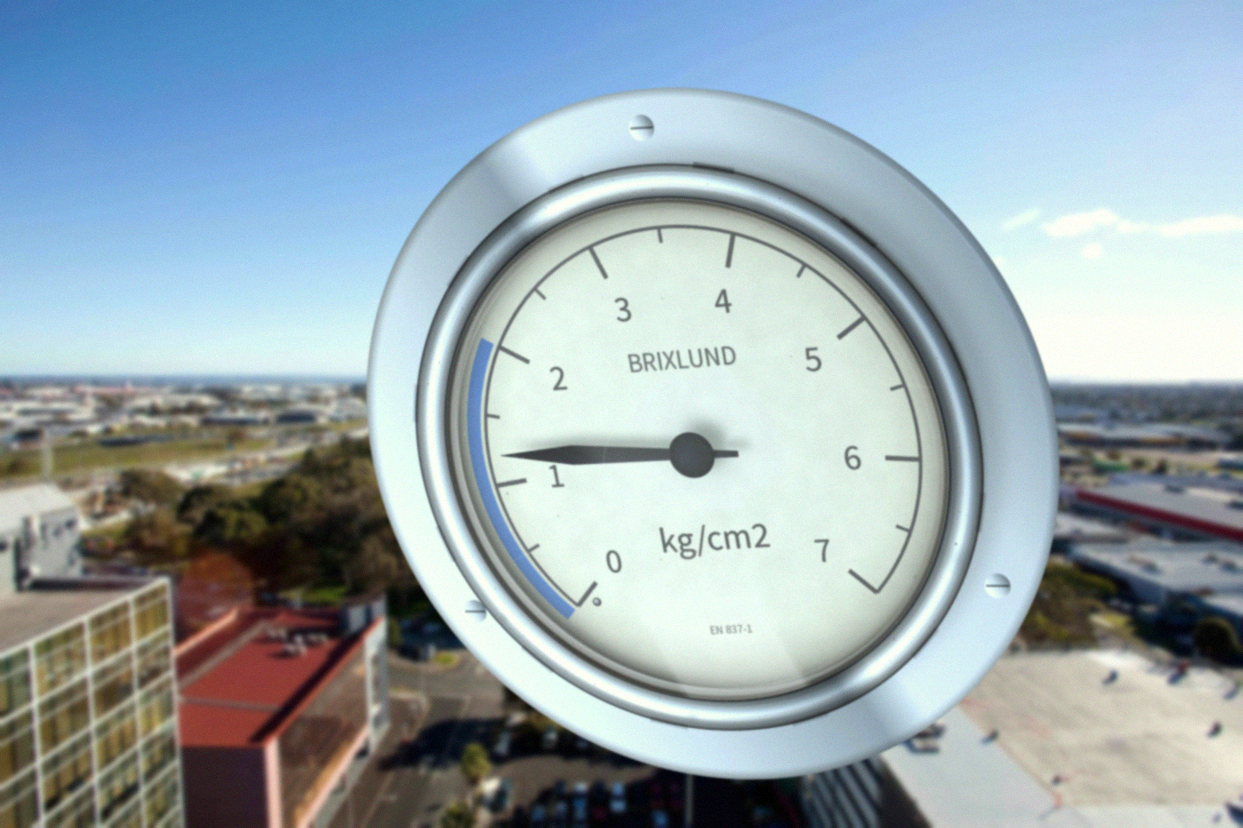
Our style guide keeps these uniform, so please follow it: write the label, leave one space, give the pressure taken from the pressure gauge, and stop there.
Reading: 1.25 kg/cm²
